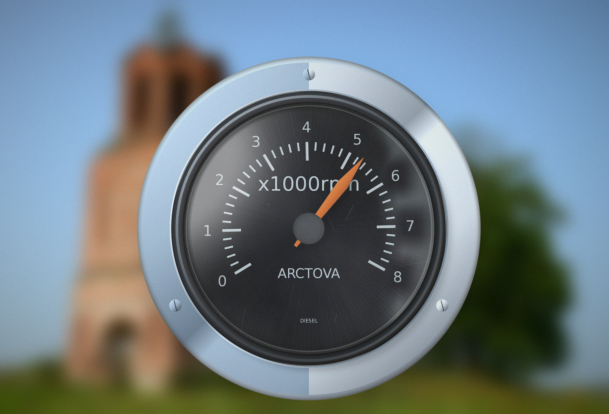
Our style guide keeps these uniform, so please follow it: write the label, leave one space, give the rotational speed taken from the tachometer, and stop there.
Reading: 5300 rpm
